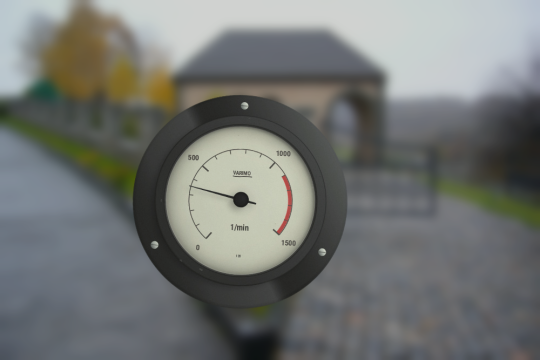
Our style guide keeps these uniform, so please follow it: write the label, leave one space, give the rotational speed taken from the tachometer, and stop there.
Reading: 350 rpm
